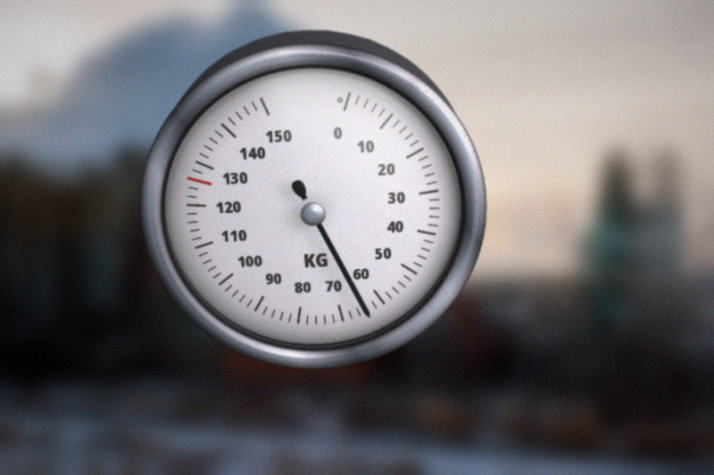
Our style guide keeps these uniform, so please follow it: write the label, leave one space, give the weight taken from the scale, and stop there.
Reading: 64 kg
